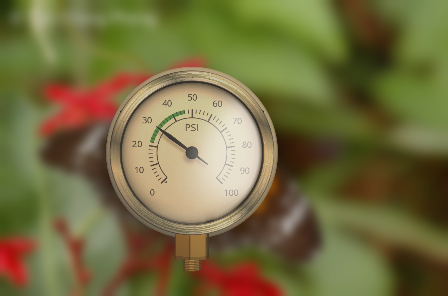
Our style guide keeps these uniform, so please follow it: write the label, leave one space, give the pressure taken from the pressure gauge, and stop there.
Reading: 30 psi
